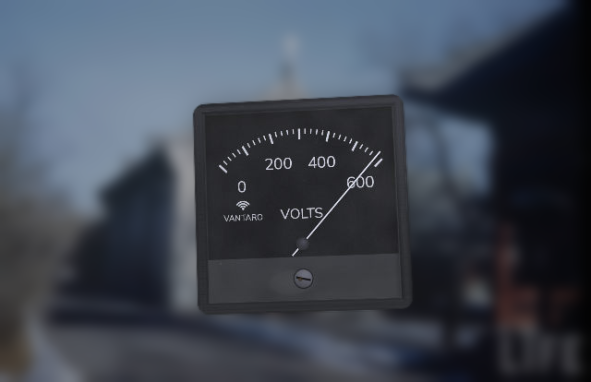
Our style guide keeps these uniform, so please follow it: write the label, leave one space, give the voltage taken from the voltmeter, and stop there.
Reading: 580 V
